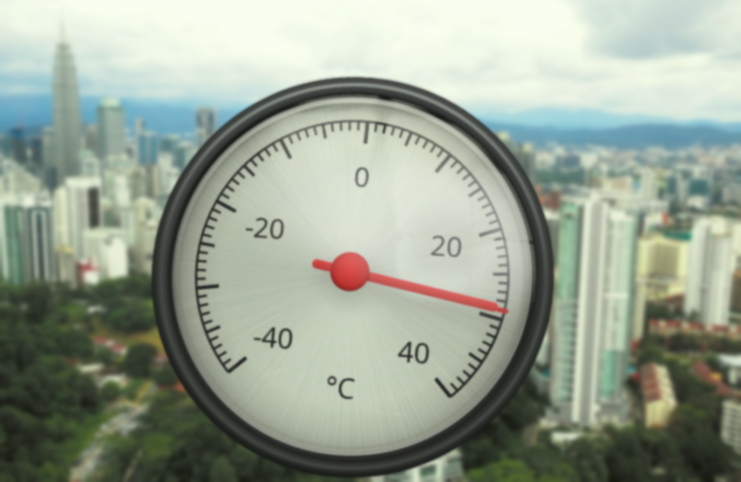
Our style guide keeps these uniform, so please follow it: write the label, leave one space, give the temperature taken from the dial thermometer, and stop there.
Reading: 29 °C
